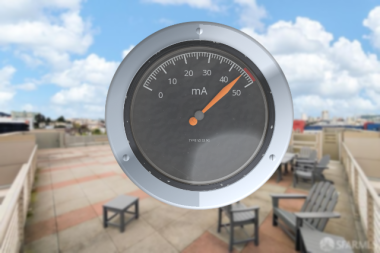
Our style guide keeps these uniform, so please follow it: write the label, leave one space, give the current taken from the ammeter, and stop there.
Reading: 45 mA
